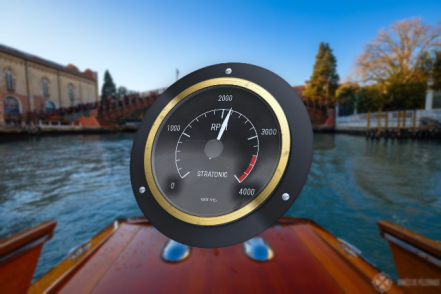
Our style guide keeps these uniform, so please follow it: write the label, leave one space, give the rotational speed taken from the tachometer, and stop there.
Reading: 2200 rpm
